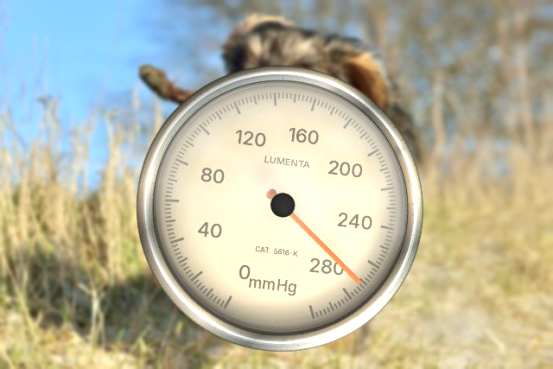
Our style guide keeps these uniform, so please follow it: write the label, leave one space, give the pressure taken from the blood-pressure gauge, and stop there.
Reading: 272 mmHg
